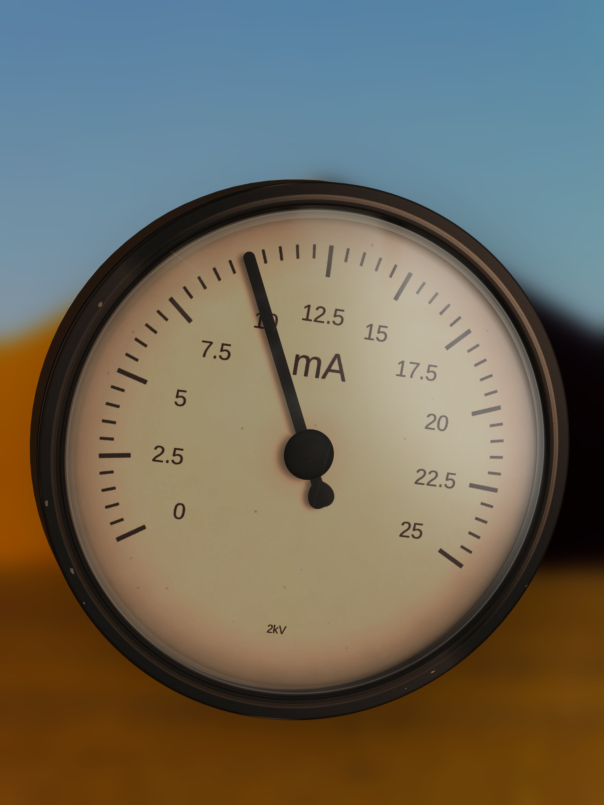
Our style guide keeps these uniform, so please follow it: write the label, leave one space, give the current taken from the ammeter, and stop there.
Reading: 10 mA
